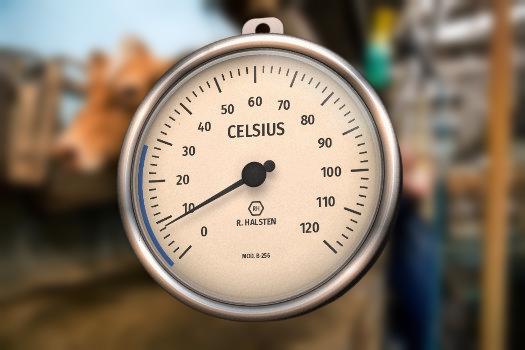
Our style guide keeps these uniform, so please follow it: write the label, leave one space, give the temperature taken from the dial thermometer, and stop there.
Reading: 8 °C
